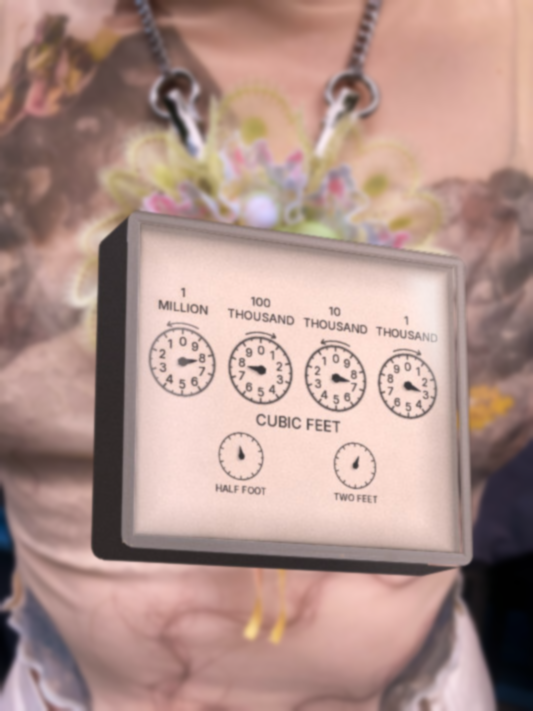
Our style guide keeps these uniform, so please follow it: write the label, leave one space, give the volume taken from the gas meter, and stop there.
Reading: 777300 ft³
